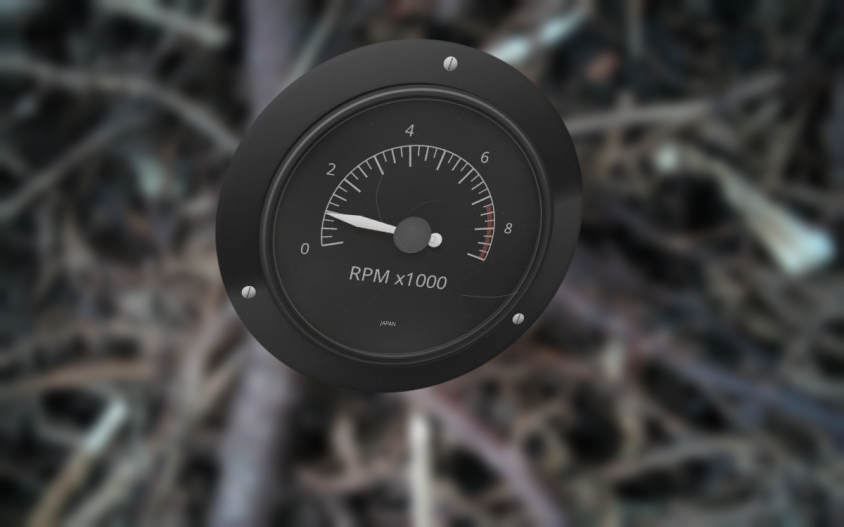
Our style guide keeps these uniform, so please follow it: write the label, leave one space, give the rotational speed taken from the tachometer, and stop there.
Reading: 1000 rpm
